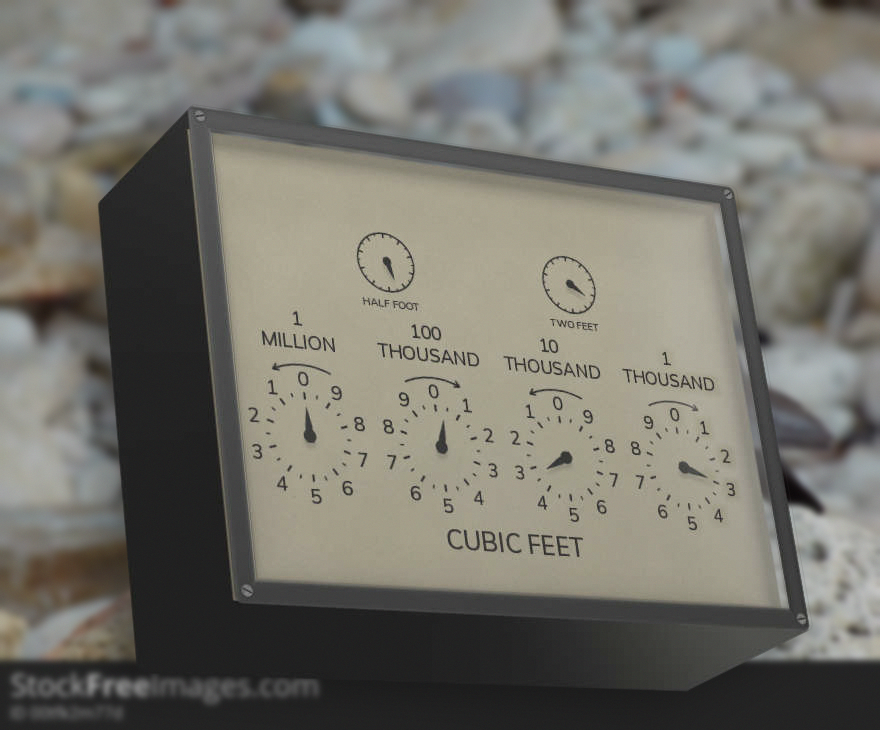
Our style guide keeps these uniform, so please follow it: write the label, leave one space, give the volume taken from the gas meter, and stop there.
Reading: 3300 ft³
